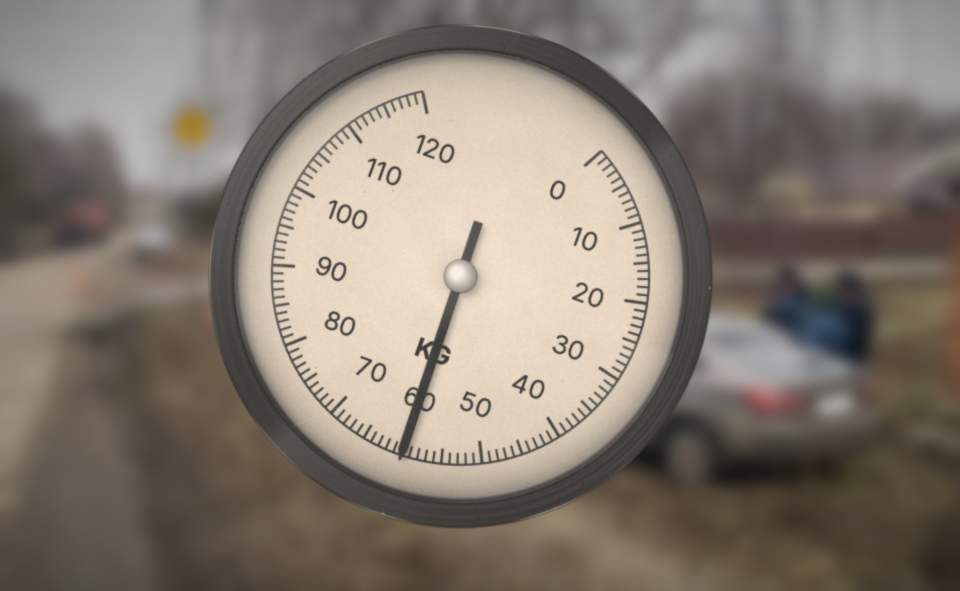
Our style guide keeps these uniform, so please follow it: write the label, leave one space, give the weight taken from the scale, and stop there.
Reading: 60 kg
